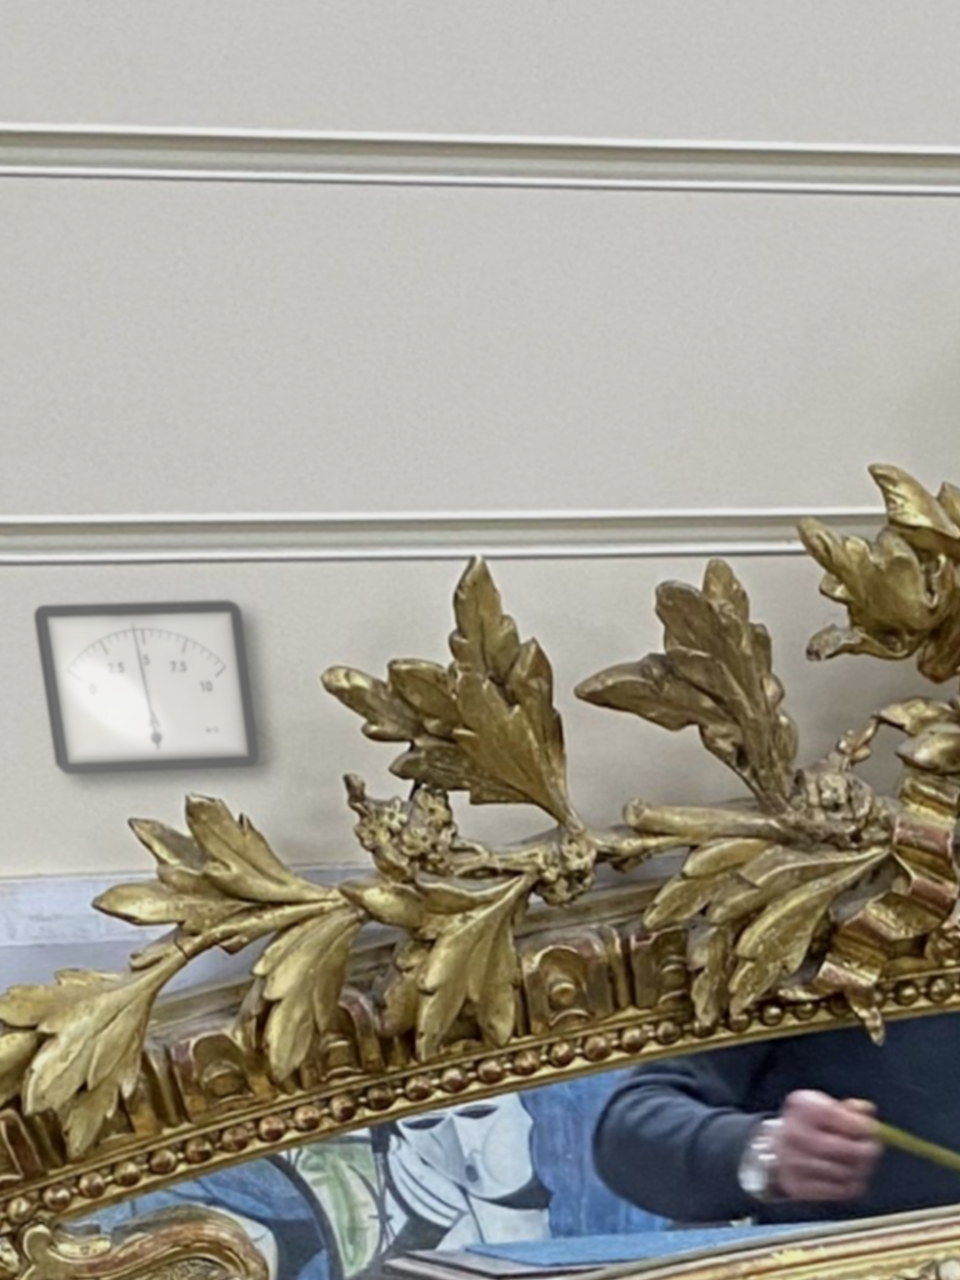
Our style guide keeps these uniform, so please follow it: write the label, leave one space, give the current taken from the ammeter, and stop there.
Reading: 4.5 A
